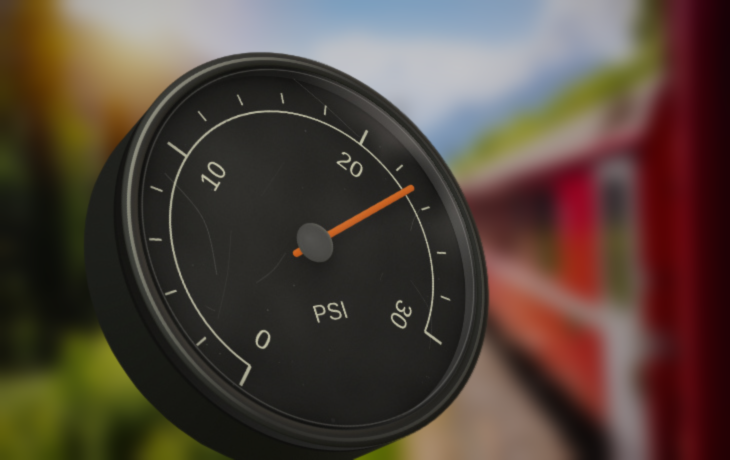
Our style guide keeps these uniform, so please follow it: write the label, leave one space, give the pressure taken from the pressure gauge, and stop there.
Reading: 23 psi
